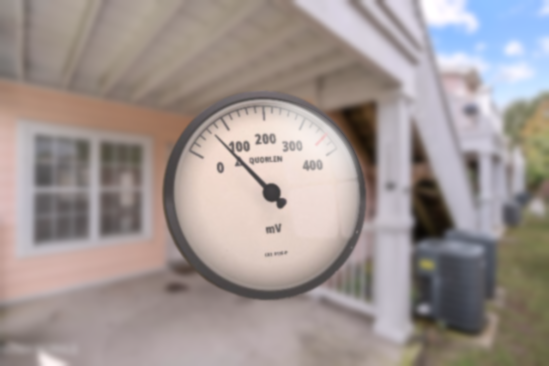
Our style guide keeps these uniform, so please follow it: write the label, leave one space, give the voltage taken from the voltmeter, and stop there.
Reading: 60 mV
